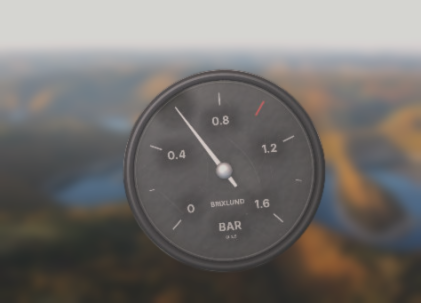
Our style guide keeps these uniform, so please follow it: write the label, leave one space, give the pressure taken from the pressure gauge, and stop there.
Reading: 0.6 bar
